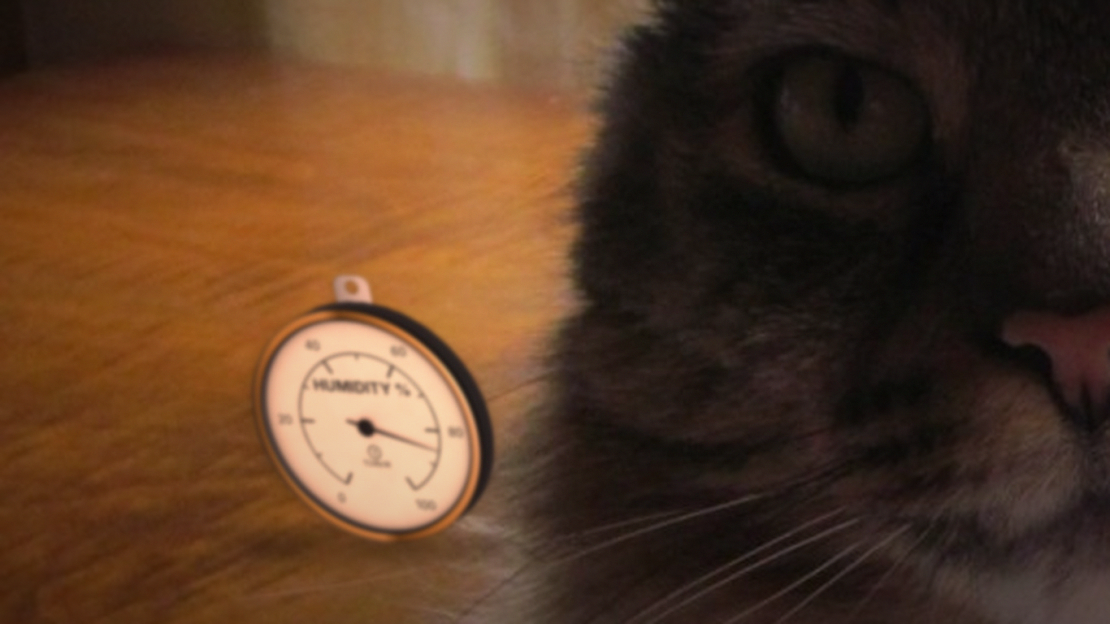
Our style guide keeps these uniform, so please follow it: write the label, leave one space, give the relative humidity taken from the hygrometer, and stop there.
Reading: 85 %
